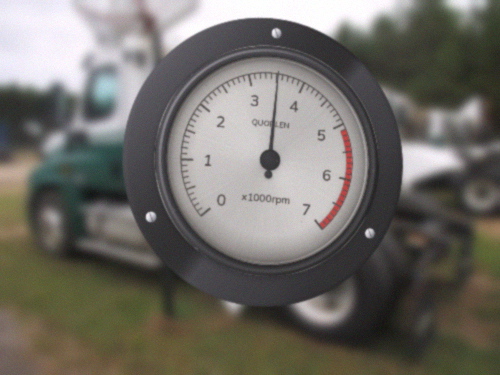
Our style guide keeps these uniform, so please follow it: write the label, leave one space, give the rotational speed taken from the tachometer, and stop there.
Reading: 3500 rpm
